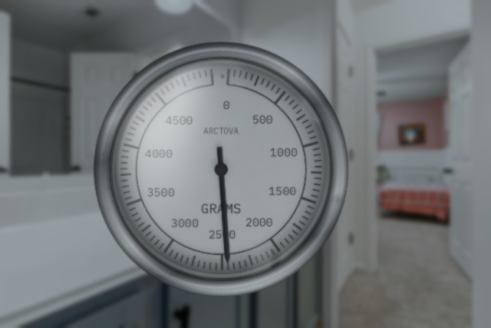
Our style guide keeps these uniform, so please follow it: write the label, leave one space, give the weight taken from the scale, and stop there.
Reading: 2450 g
